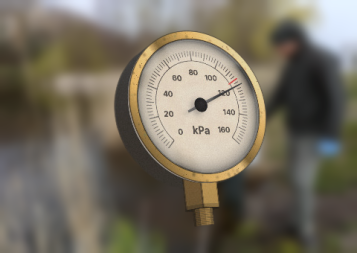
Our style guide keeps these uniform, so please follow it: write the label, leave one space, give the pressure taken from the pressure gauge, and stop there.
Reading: 120 kPa
